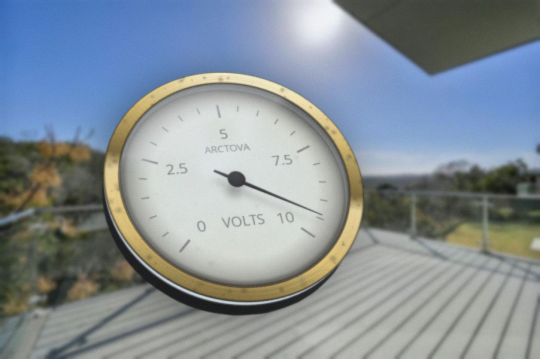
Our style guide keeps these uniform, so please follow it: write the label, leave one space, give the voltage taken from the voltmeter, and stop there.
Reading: 9.5 V
